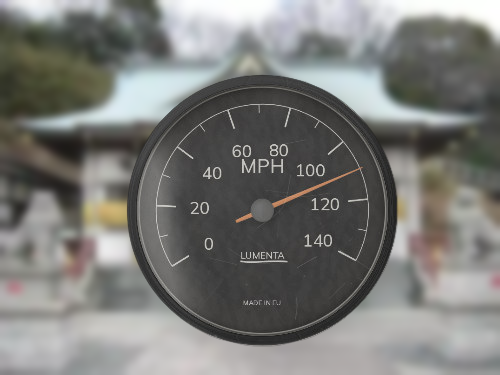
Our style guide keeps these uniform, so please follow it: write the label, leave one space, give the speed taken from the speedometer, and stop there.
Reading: 110 mph
